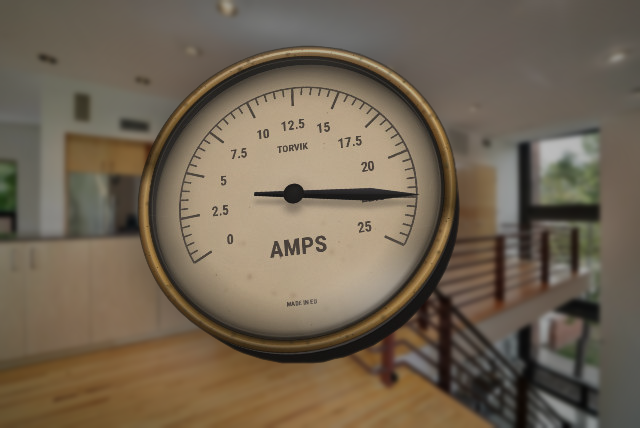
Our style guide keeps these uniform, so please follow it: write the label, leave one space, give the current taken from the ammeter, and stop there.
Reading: 22.5 A
